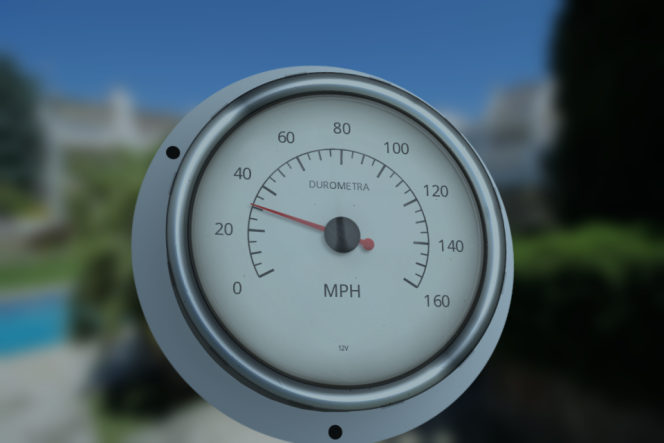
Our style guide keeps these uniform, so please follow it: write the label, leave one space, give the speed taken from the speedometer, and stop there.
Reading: 30 mph
